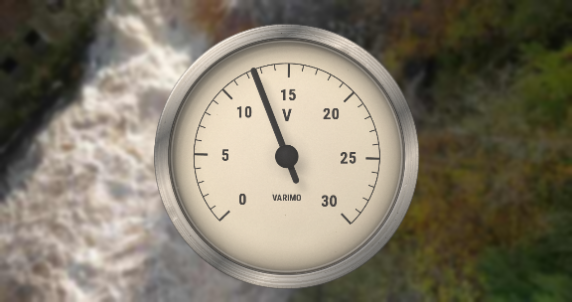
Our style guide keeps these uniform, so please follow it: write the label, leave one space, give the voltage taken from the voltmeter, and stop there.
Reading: 12.5 V
